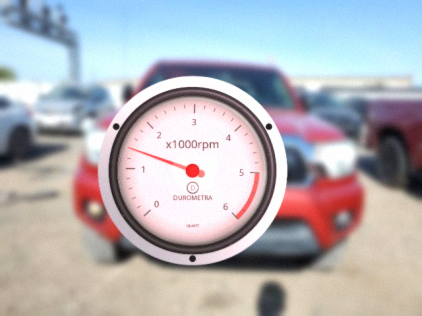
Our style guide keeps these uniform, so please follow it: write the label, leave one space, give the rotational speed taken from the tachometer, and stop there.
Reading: 1400 rpm
